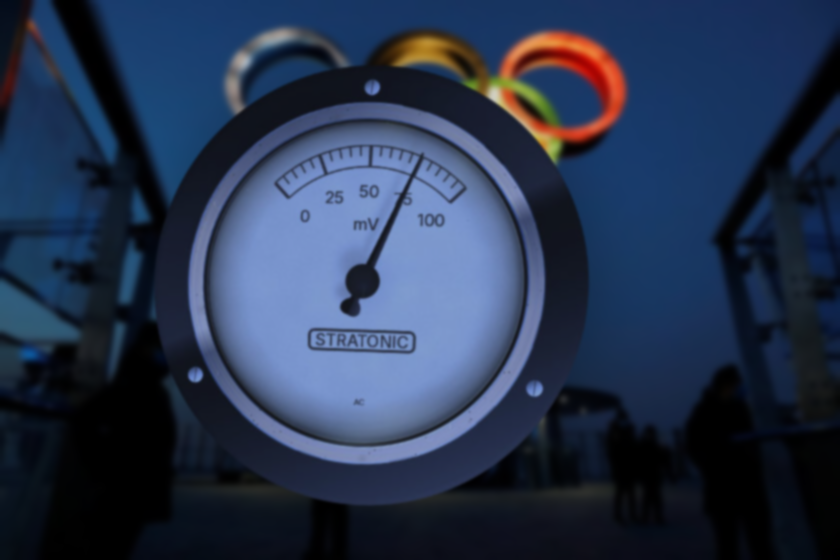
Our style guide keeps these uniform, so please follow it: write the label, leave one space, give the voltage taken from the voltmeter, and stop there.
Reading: 75 mV
